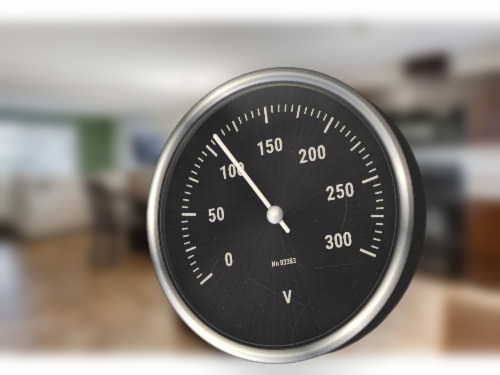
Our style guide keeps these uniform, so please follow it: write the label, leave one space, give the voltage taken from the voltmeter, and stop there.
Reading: 110 V
